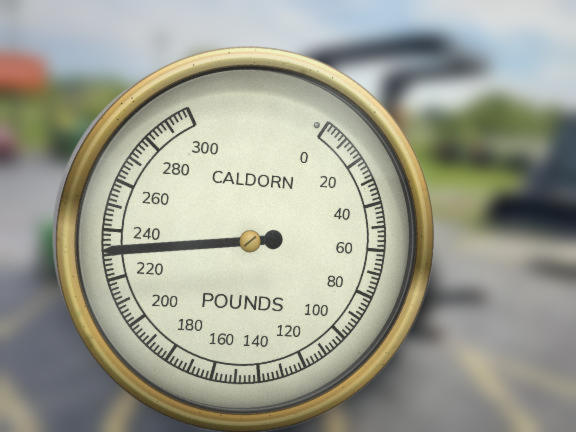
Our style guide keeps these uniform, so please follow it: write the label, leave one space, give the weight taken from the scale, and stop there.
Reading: 232 lb
